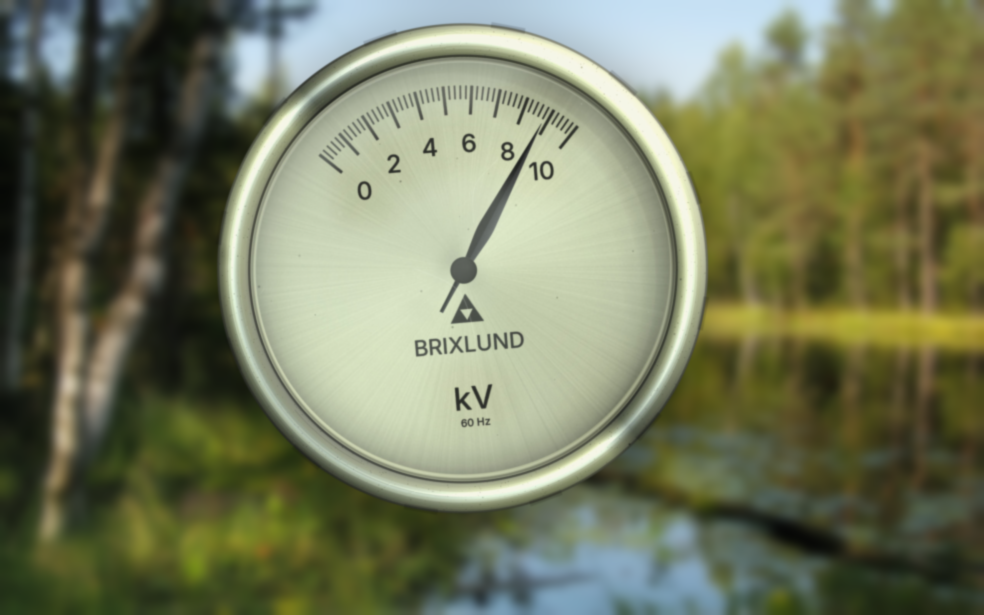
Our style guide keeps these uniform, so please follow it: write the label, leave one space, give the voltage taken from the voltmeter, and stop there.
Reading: 8.8 kV
